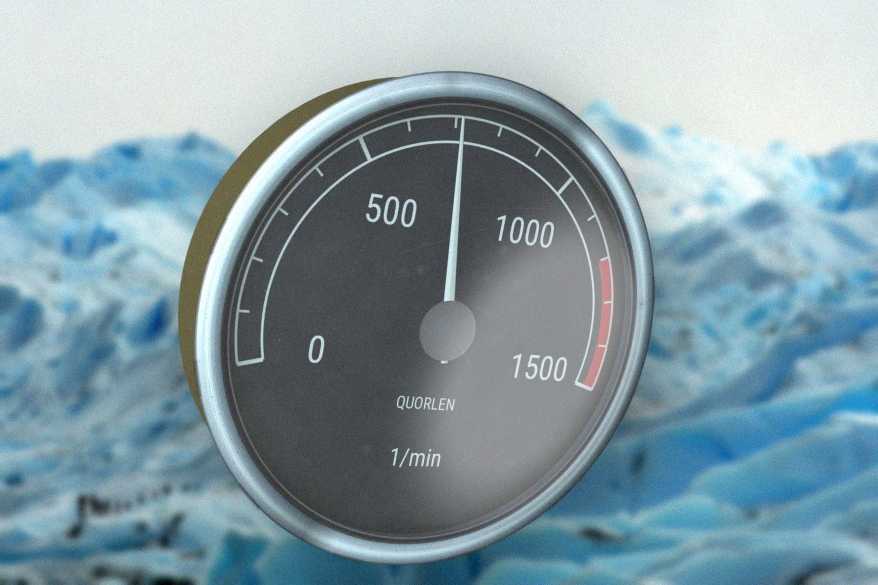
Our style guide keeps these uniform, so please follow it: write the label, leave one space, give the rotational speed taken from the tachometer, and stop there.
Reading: 700 rpm
